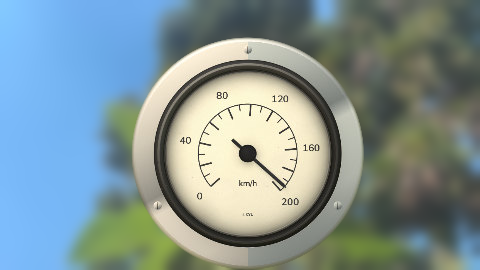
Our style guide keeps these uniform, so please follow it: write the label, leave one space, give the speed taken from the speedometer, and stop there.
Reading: 195 km/h
